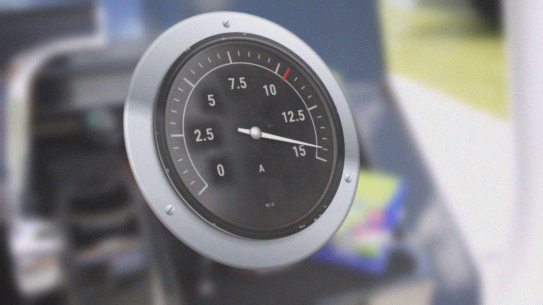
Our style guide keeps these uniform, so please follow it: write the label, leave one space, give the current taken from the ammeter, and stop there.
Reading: 14.5 A
